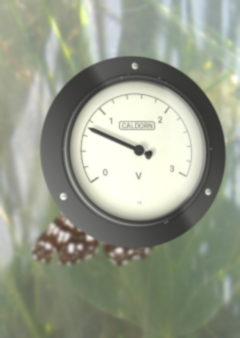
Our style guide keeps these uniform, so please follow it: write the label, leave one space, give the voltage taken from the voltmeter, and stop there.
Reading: 0.7 V
